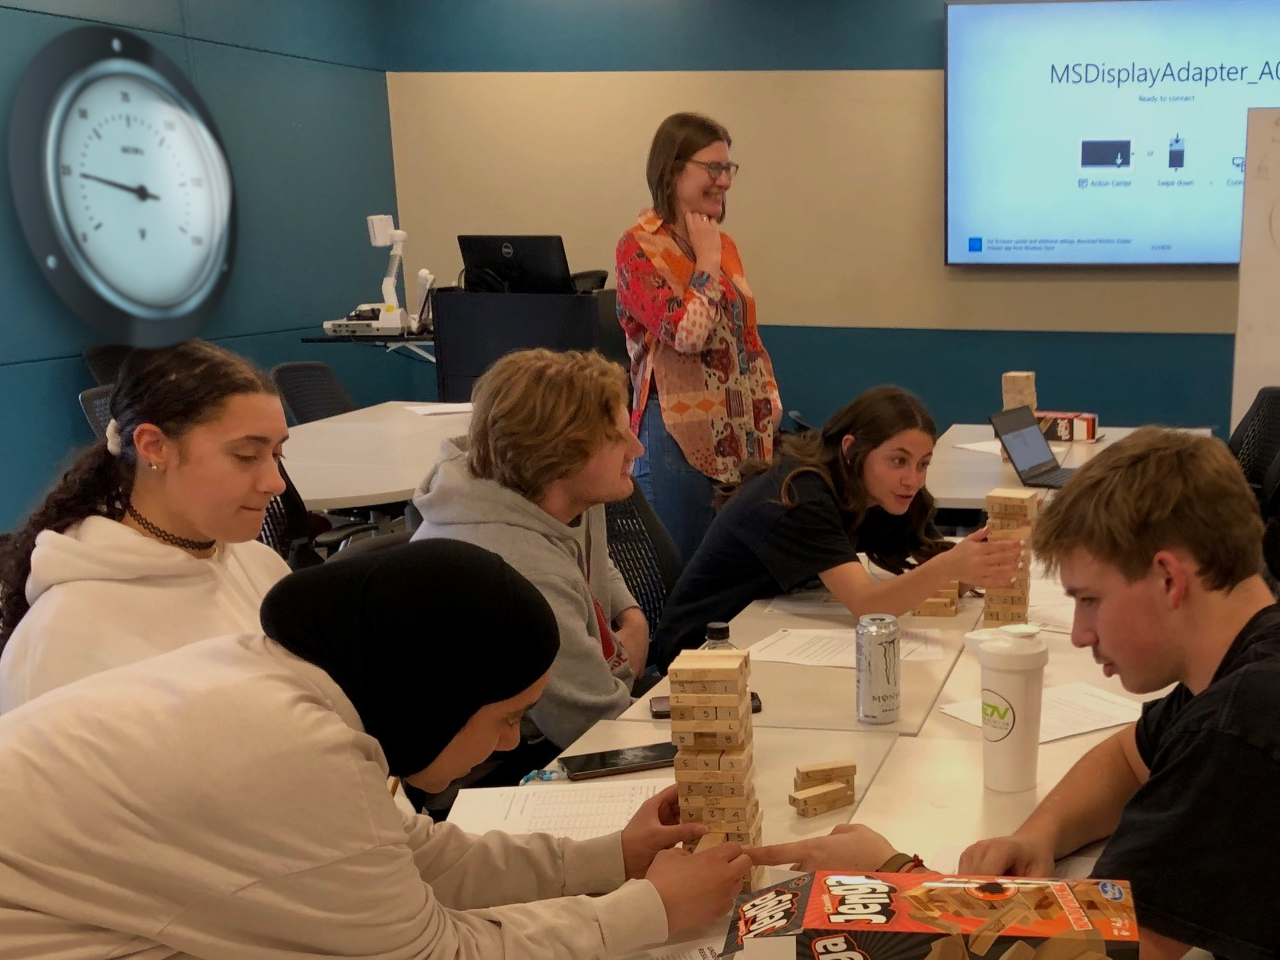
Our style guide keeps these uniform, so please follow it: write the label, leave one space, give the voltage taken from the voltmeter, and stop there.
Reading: 25 V
